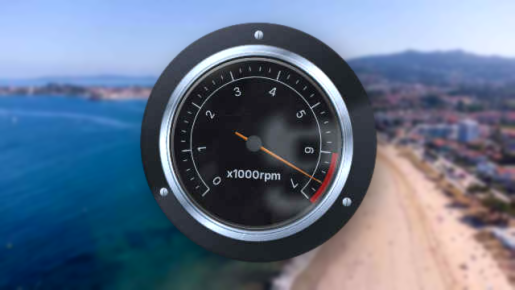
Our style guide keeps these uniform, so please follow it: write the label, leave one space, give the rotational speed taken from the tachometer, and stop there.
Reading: 6600 rpm
